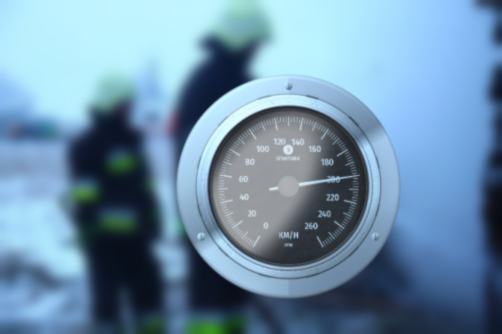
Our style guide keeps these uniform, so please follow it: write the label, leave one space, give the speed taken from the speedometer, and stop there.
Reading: 200 km/h
